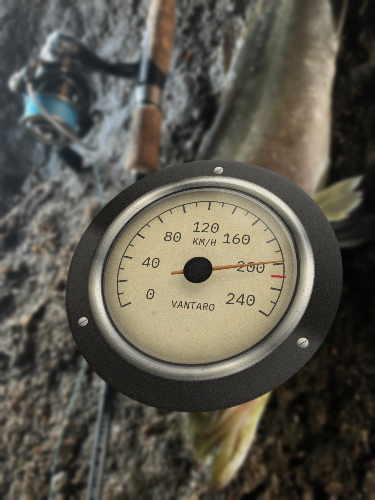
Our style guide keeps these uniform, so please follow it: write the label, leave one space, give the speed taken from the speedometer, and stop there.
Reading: 200 km/h
